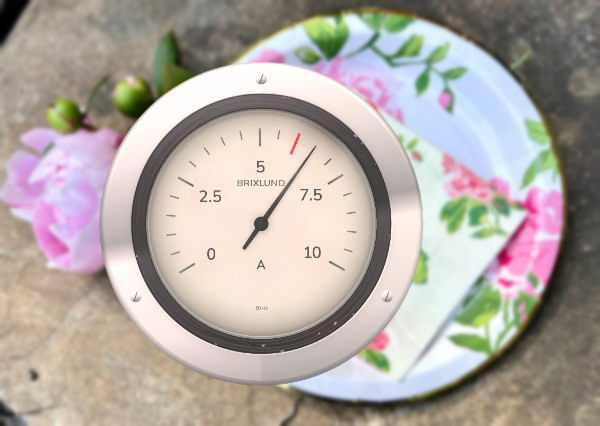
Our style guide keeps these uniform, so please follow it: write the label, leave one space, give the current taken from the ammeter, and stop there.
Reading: 6.5 A
